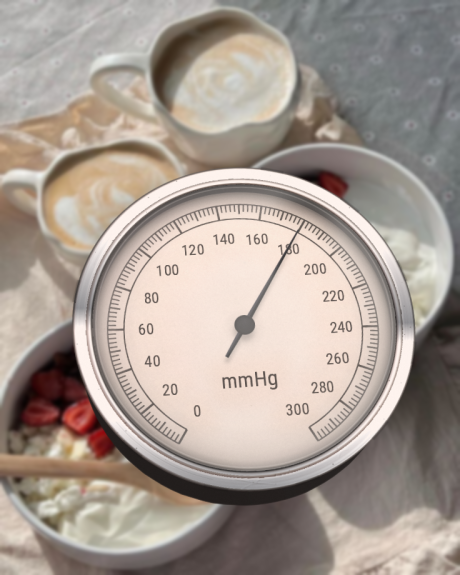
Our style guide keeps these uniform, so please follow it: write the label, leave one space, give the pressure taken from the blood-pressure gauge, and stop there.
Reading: 180 mmHg
